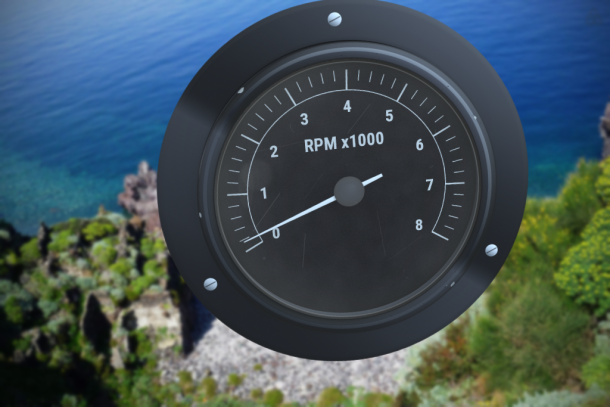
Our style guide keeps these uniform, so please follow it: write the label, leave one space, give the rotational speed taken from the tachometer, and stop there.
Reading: 200 rpm
